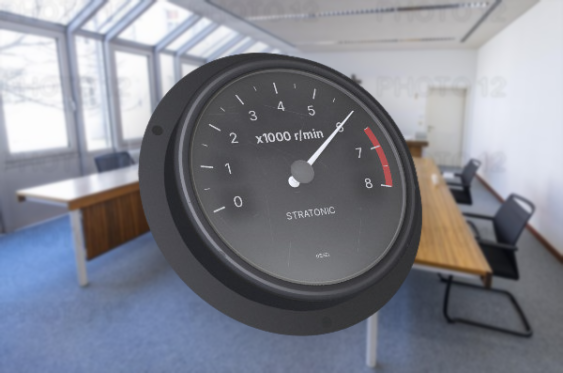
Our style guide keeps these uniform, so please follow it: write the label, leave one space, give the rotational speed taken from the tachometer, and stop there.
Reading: 6000 rpm
